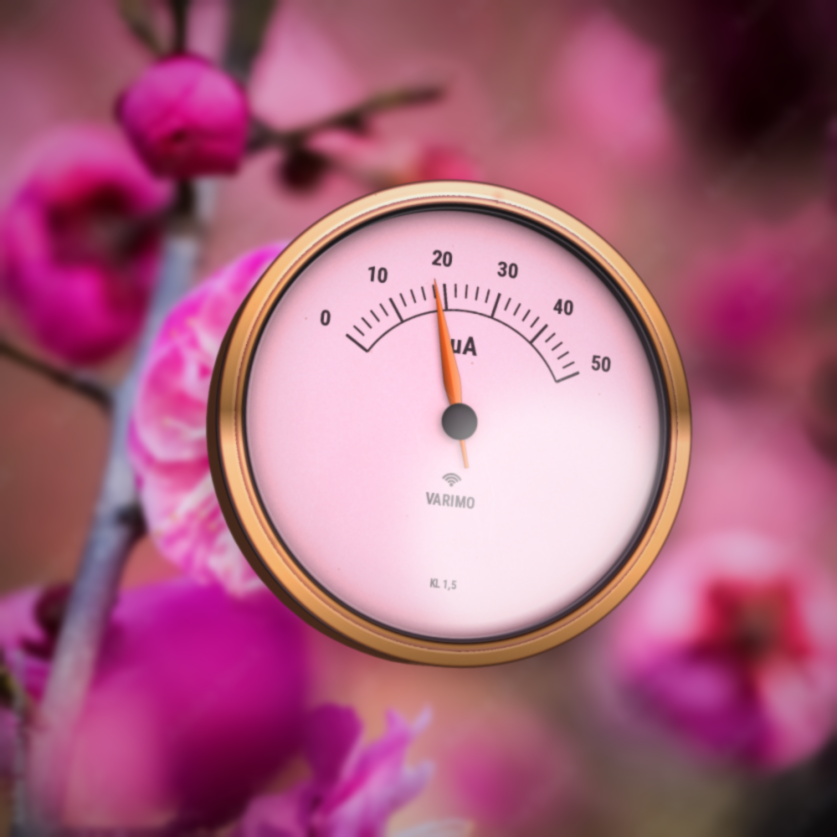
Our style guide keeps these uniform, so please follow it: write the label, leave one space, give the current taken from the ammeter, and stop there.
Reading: 18 µA
